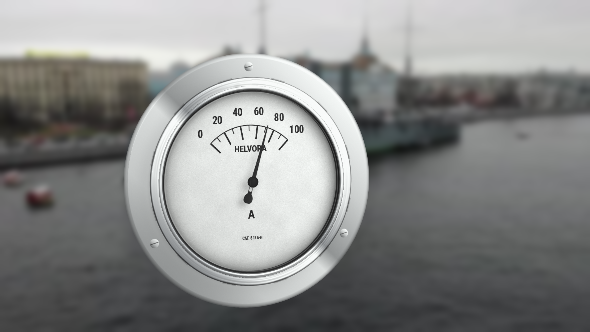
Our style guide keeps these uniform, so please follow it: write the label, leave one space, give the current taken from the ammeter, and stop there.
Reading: 70 A
